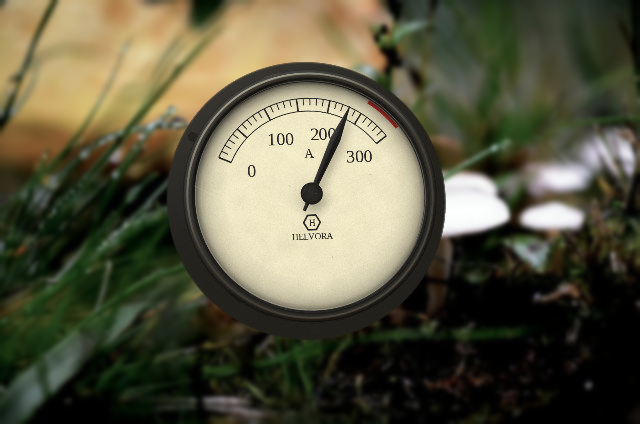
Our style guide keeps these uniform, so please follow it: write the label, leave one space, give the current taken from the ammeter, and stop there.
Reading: 230 A
